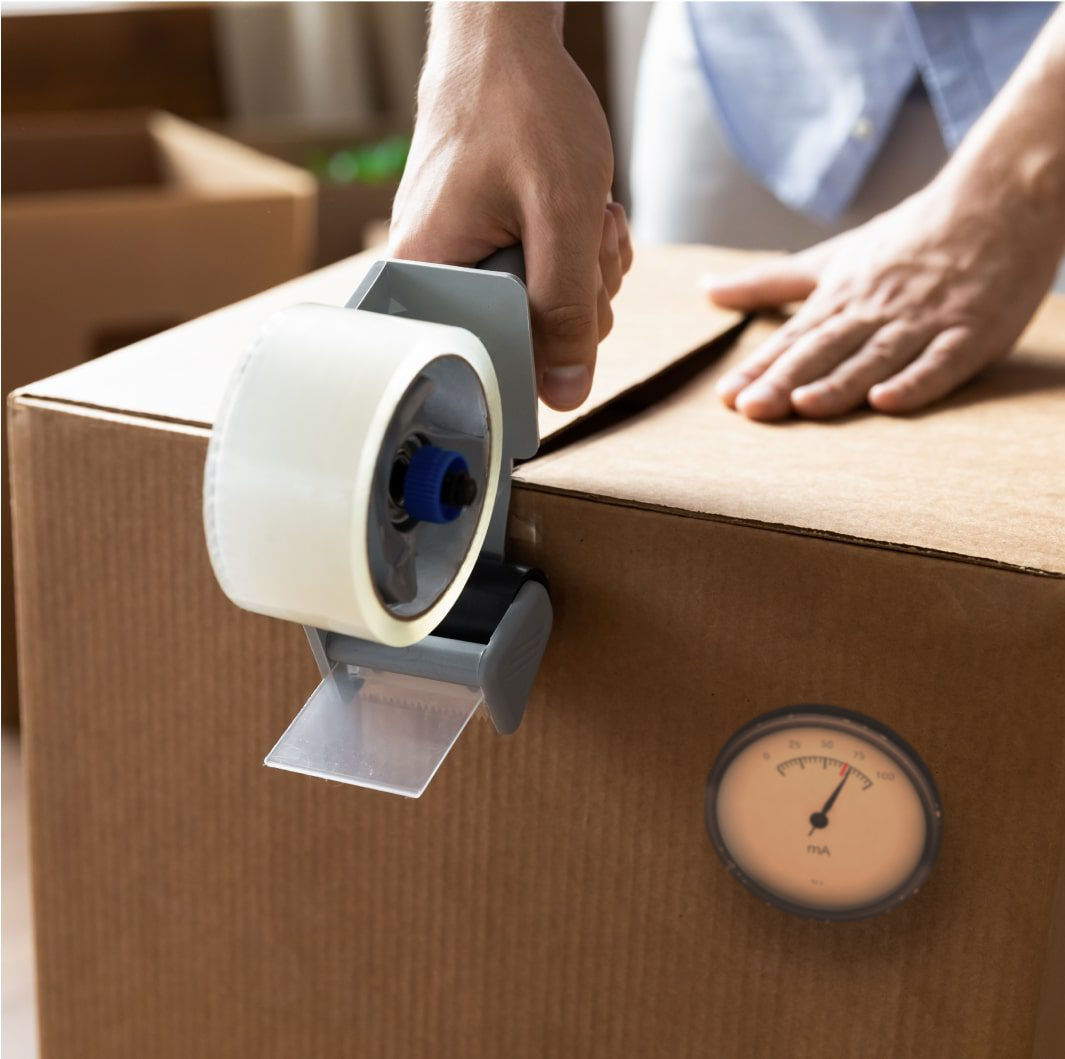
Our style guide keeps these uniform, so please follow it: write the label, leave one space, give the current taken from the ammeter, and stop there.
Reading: 75 mA
